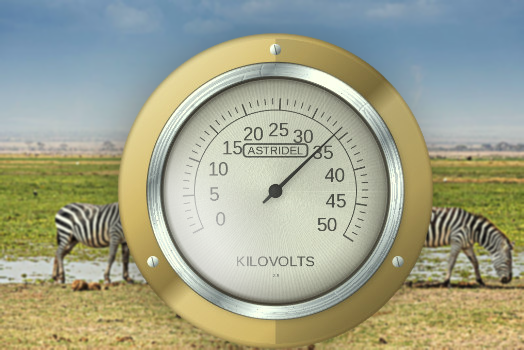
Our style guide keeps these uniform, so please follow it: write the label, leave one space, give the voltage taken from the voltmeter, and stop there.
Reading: 34 kV
